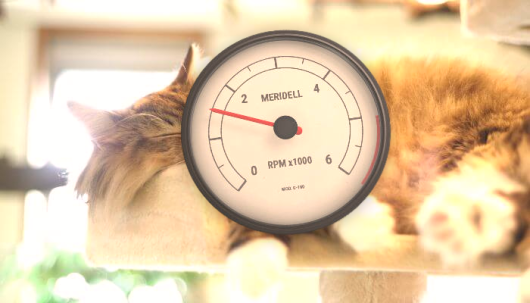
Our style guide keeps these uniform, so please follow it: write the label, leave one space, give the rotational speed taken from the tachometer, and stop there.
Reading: 1500 rpm
